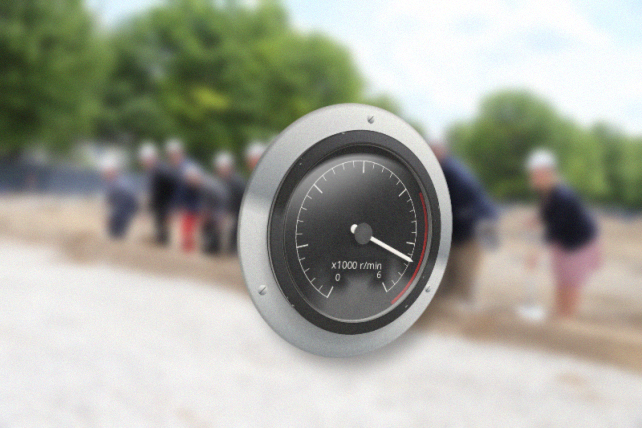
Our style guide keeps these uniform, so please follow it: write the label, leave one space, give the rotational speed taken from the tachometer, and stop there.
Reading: 5300 rpm
